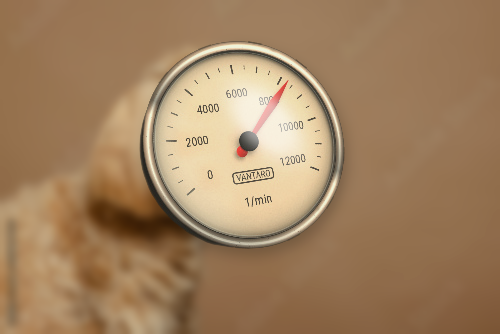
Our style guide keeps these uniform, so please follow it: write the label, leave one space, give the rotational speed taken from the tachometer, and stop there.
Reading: 8250 rpm
